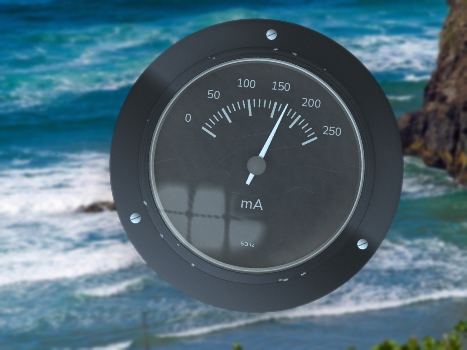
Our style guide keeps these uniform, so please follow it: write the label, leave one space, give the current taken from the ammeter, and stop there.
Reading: 170 mA
